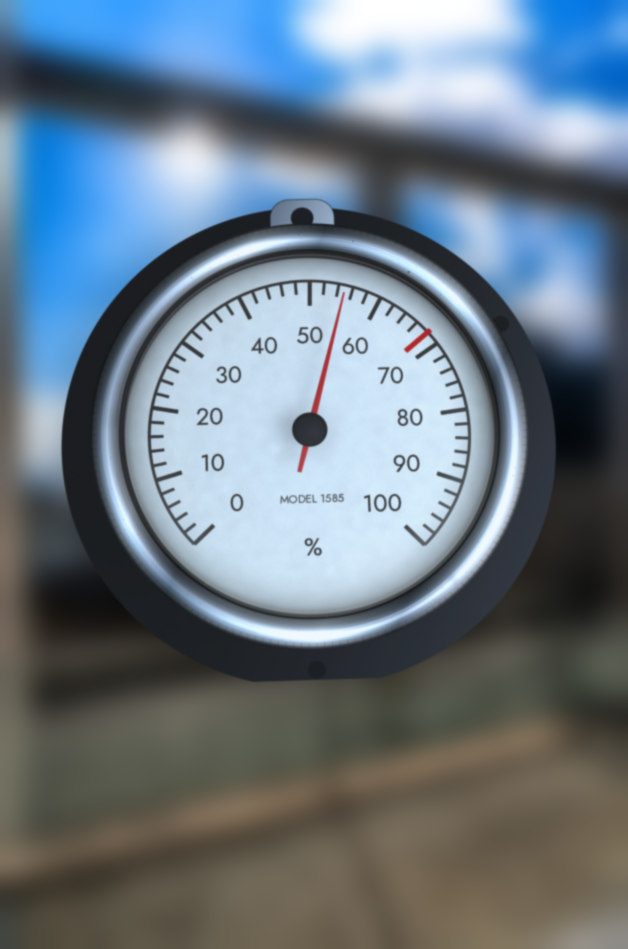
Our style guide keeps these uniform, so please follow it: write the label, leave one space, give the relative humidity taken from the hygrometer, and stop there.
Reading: 55 %
